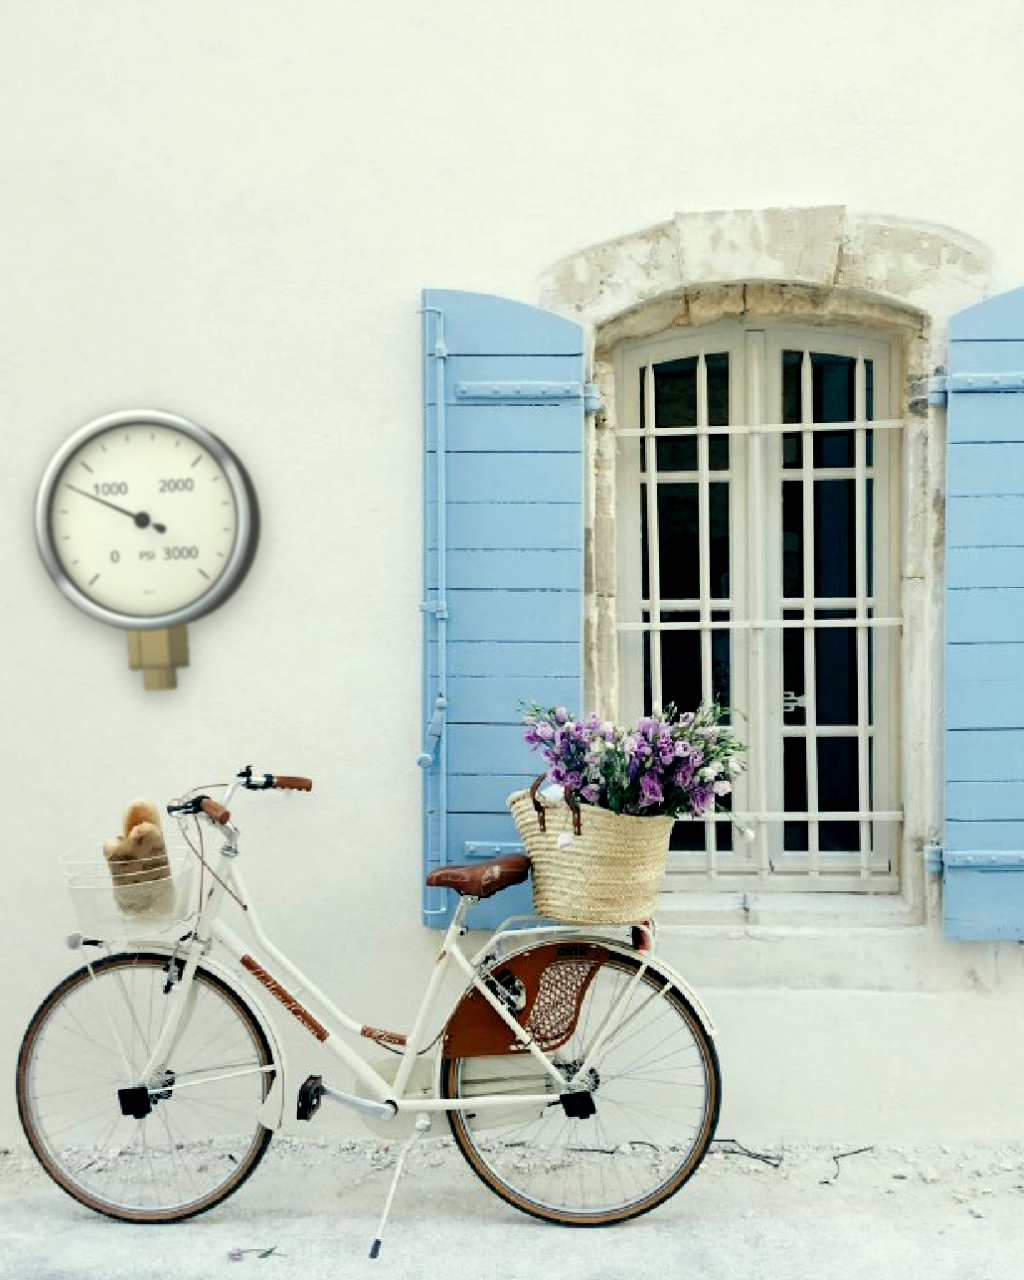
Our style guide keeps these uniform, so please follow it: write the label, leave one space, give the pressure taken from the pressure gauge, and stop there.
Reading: 800 psi
